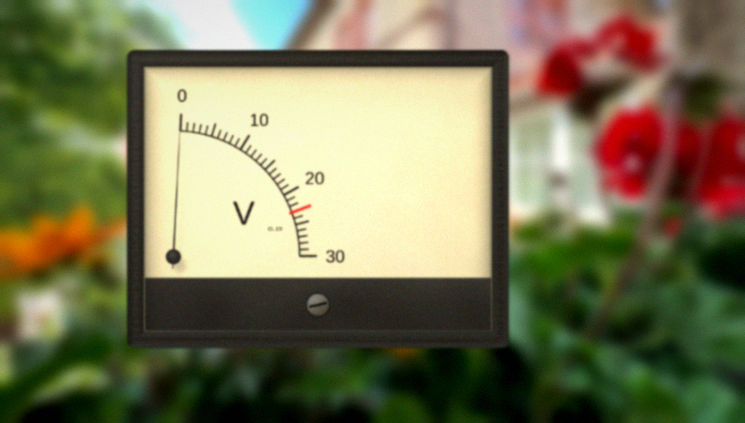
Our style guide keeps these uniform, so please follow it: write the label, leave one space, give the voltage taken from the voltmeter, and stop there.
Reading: 0 V
